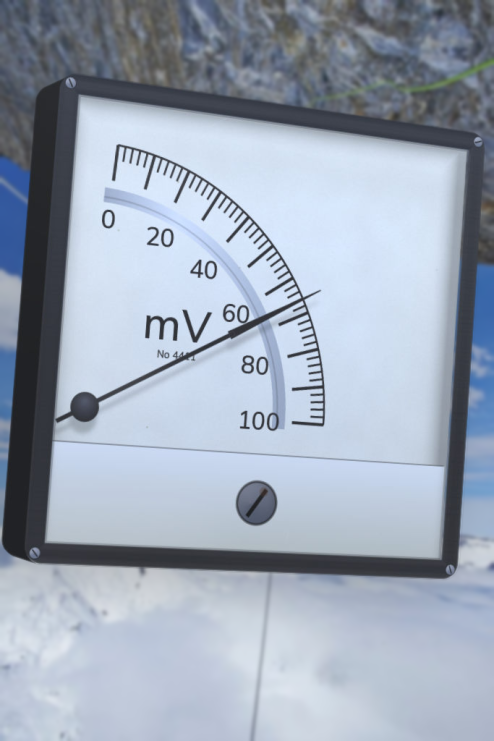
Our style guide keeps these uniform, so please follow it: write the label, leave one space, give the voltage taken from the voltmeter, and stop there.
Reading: 66 mV
